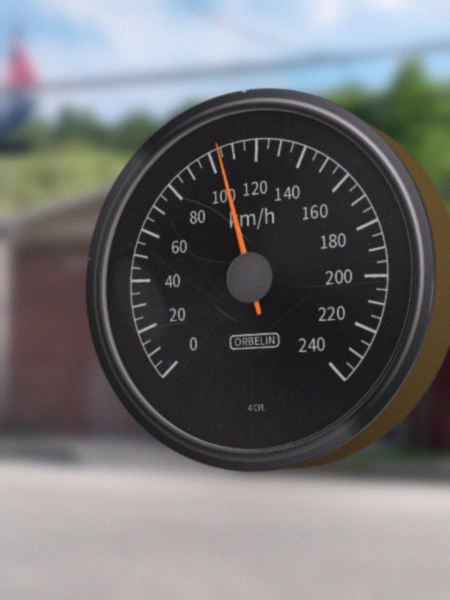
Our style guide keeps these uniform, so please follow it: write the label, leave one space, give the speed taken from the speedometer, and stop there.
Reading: 105 km/h
